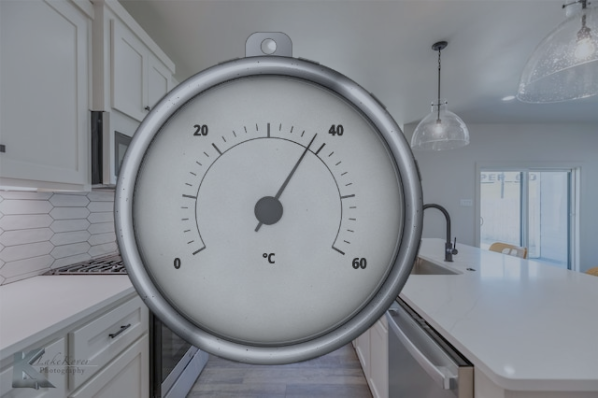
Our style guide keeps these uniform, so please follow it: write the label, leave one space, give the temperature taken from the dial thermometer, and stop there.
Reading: 38 °C
